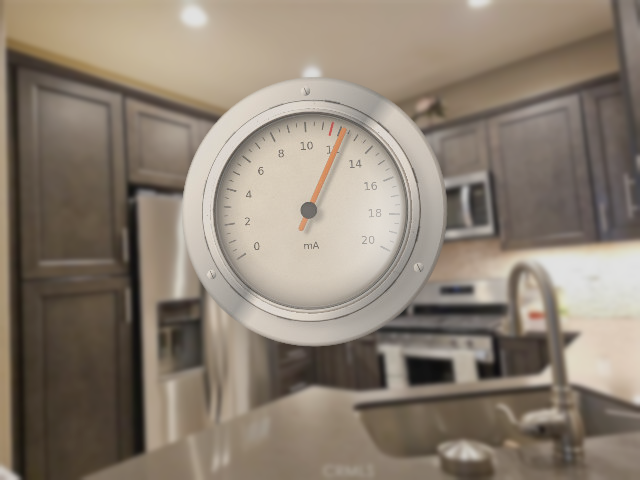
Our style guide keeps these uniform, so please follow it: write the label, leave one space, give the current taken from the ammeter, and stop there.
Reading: 12.25 mA
